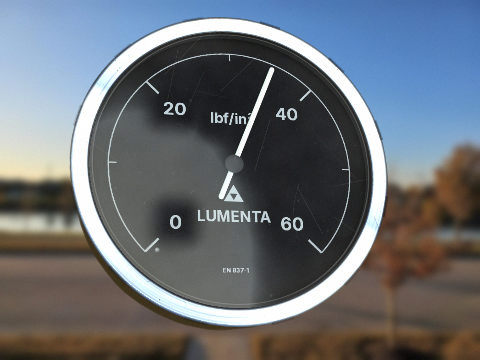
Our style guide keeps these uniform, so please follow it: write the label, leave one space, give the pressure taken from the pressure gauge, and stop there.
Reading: 35 psi
